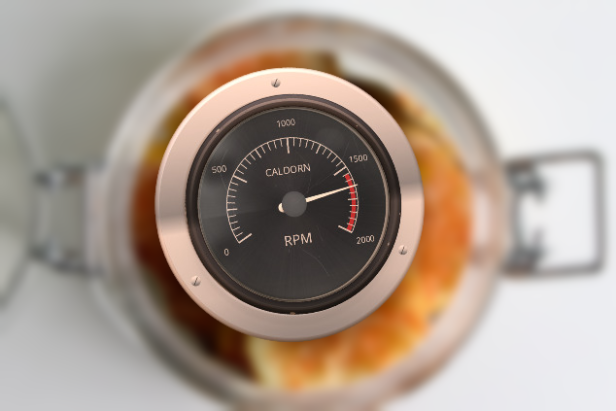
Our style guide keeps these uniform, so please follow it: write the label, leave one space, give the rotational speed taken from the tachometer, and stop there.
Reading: 1650 rpm
